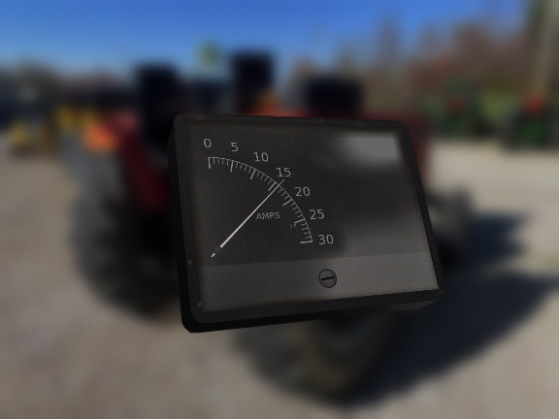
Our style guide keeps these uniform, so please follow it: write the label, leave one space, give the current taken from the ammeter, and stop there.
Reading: 16 A
